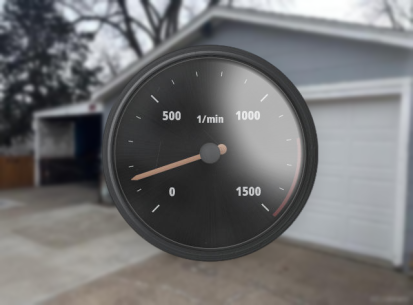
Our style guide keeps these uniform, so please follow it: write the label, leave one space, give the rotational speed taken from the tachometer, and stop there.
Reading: 150 rpm
